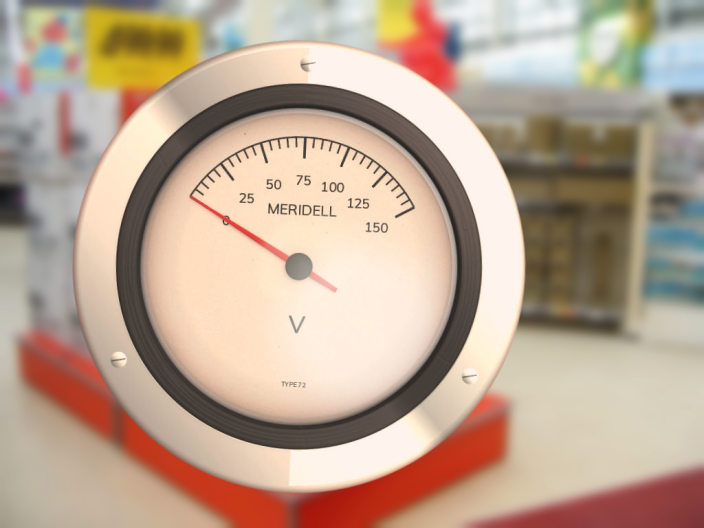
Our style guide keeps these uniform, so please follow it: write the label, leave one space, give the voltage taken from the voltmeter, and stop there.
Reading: 0 V
